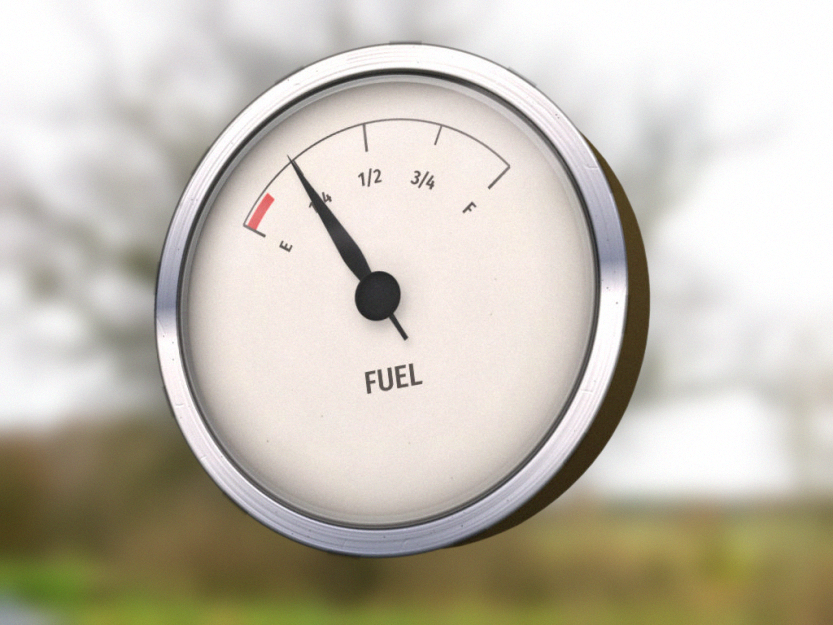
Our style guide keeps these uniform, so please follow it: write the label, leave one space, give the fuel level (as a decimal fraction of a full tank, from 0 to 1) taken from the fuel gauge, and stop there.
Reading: 0.25
